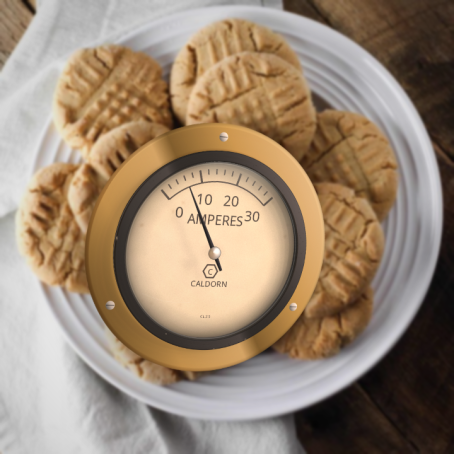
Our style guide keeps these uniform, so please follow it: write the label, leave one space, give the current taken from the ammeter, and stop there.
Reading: 6 A
